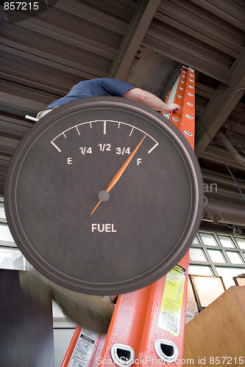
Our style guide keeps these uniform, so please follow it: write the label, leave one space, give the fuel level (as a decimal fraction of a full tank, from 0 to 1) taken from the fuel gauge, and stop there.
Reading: 0.875
